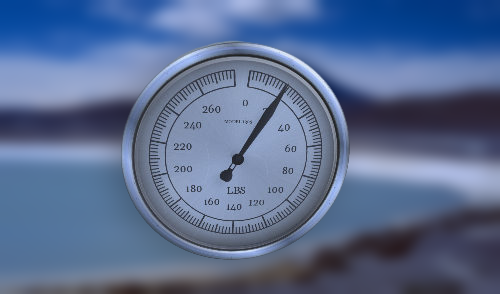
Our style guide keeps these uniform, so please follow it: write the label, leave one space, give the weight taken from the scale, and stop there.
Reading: 20 lb
